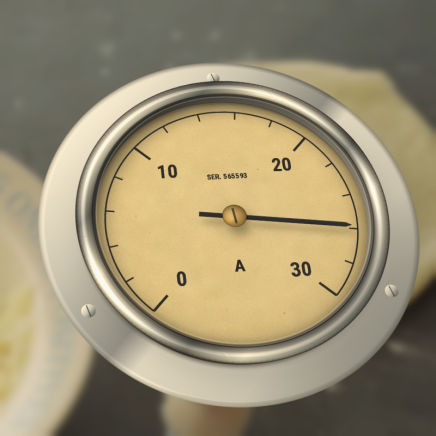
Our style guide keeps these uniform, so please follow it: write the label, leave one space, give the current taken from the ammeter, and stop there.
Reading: 26 A
